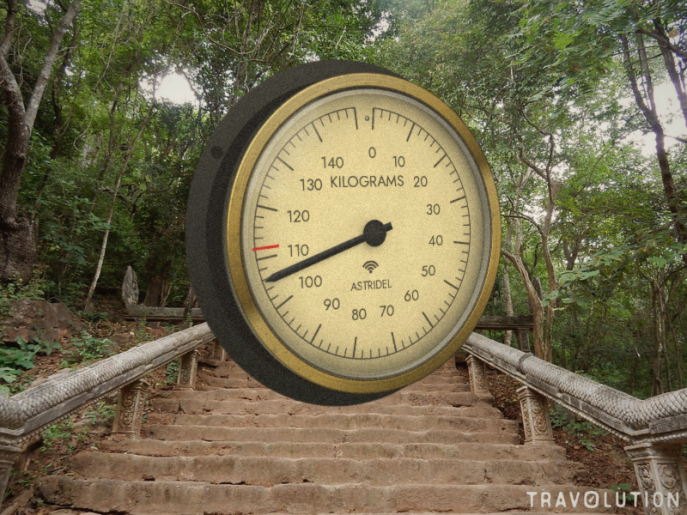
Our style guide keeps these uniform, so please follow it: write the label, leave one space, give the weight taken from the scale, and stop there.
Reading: 106 kg
